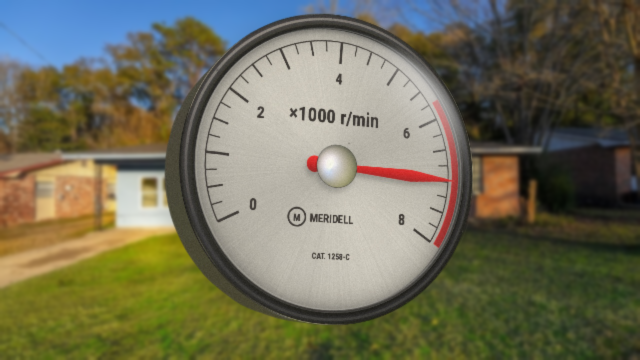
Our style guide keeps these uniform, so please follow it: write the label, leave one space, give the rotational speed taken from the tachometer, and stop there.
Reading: 7000 rpm
